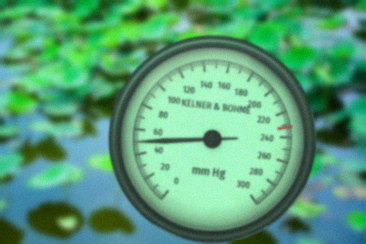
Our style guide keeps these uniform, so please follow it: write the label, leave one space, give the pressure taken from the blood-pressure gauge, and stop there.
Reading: 50 mmHg
